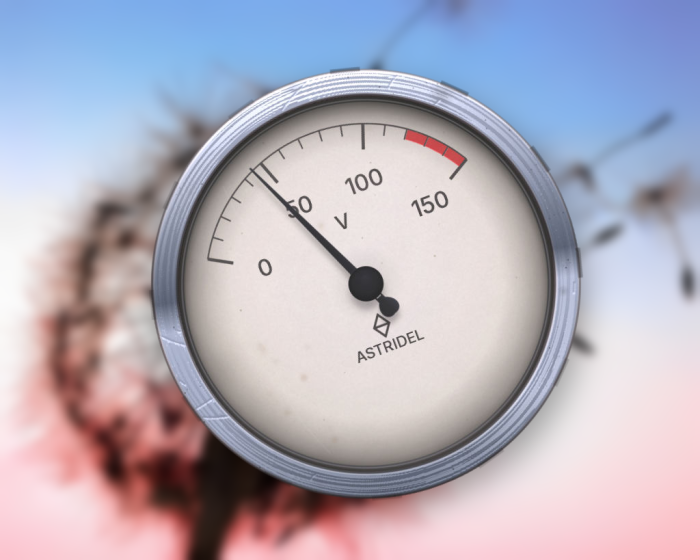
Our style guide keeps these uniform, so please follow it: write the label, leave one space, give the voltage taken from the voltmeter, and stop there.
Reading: 45 V
